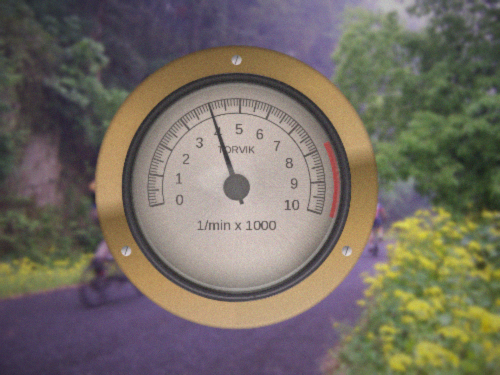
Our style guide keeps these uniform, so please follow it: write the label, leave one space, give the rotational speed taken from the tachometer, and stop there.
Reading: 4000 rpm
